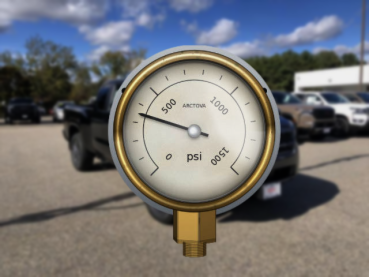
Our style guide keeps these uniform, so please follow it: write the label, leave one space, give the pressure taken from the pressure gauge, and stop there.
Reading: 350 psi
